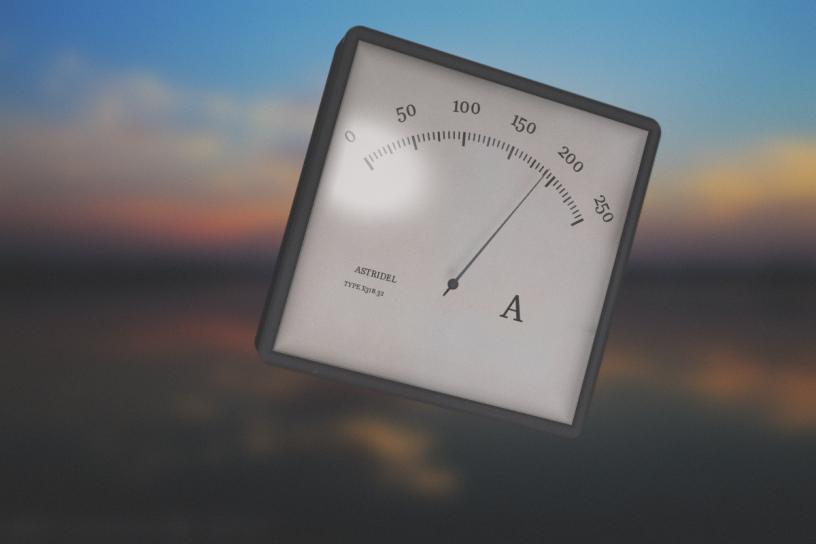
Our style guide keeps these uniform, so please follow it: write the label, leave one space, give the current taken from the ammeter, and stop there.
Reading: 190 A
